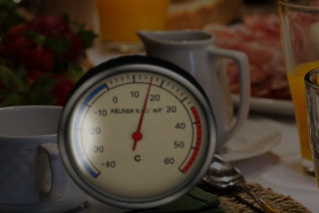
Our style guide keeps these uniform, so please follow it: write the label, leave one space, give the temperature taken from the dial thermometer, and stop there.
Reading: 16 °C
